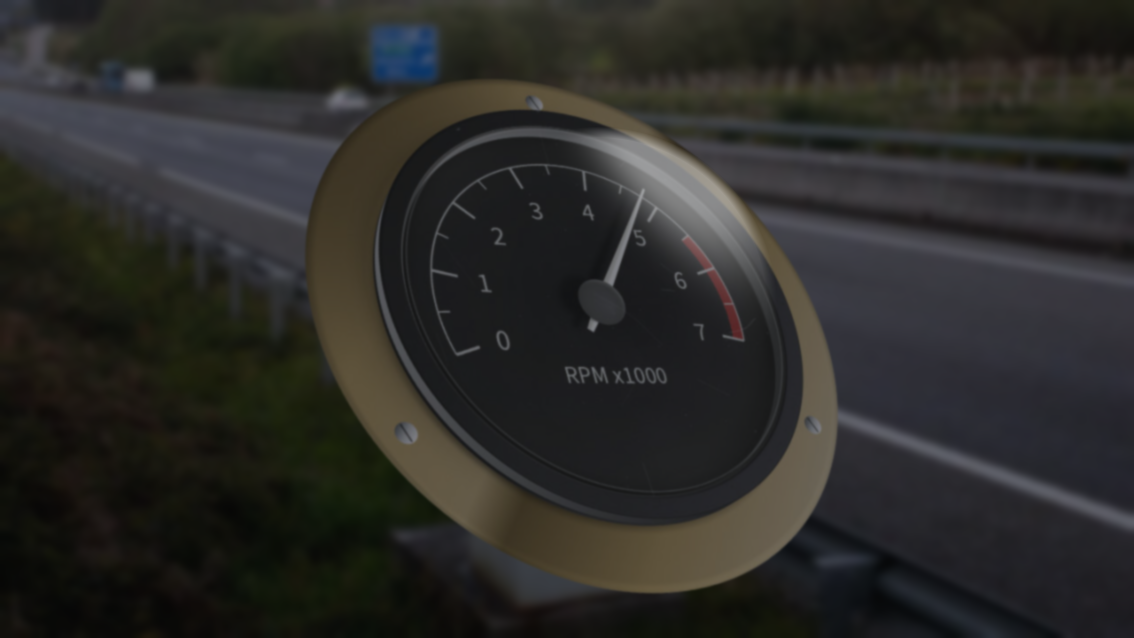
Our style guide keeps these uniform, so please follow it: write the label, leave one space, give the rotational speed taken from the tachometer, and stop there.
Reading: 4750 rpm
